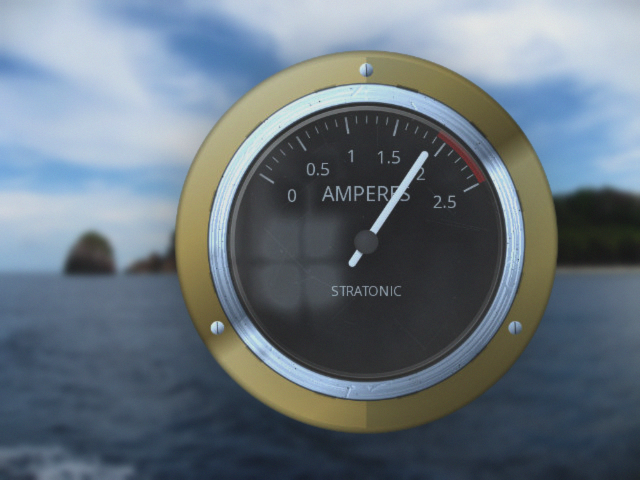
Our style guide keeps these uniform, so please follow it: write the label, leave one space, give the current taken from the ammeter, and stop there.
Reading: 1.9 A
